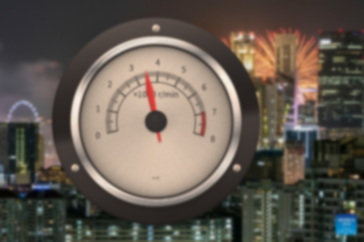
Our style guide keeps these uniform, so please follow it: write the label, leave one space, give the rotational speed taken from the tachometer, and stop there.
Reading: 3500 rpm
